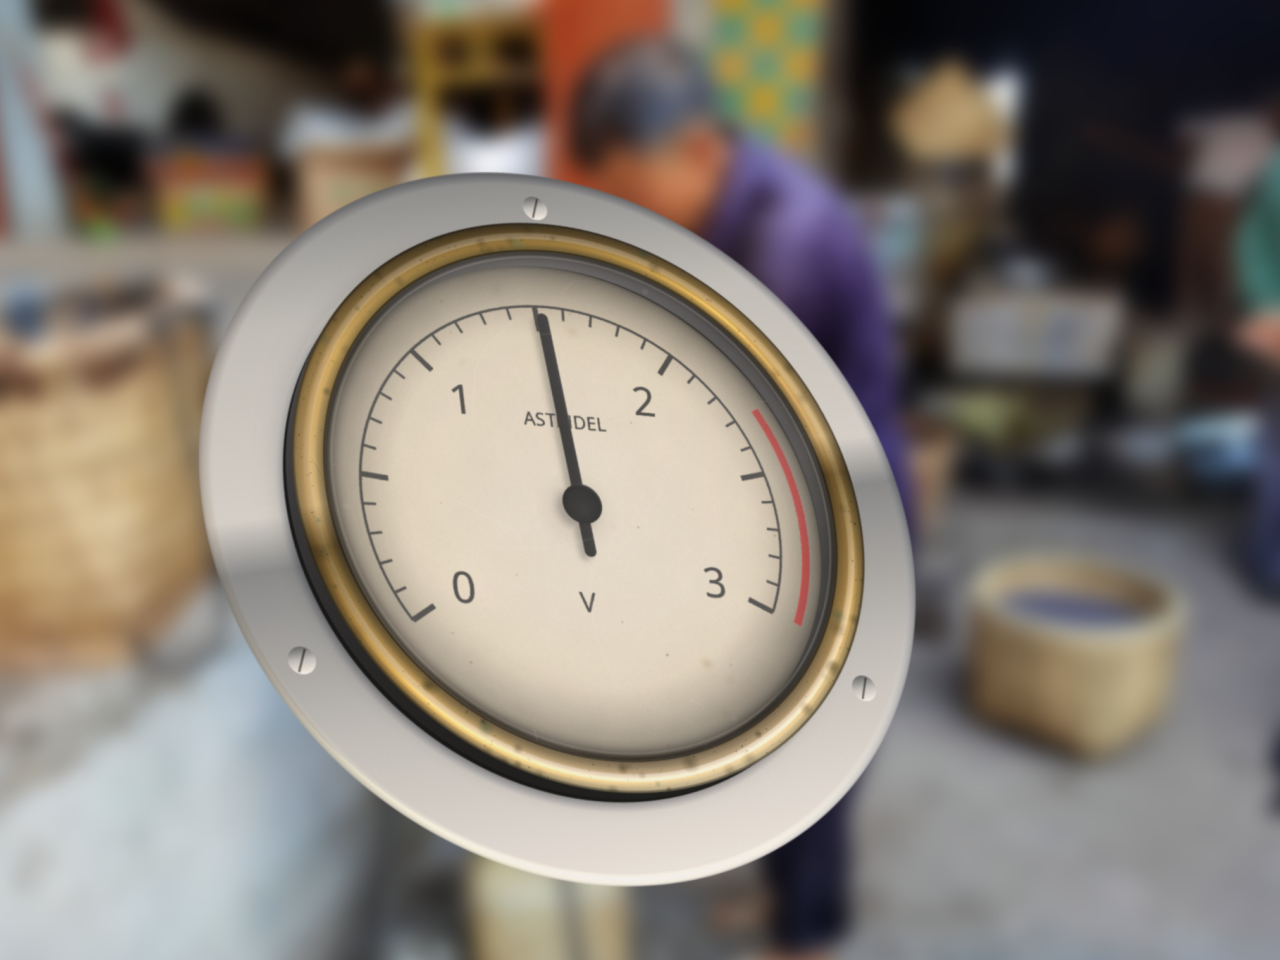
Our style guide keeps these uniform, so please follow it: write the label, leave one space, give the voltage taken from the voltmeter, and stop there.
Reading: 1.5 V
